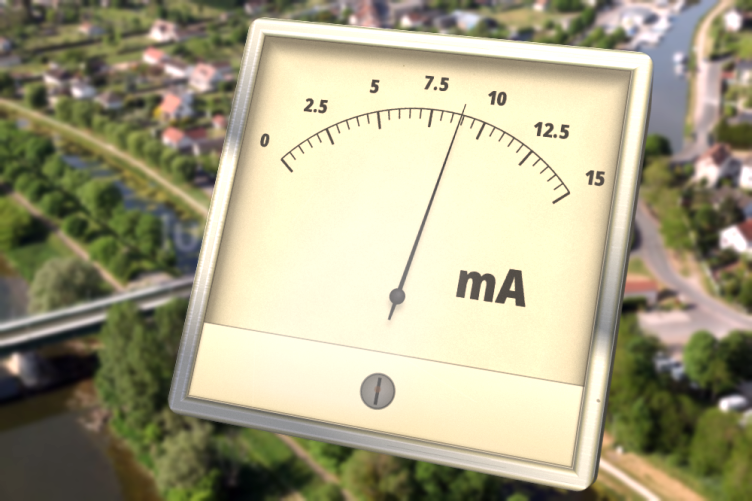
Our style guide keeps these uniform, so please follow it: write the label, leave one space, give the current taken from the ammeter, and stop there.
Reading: 9 mA
